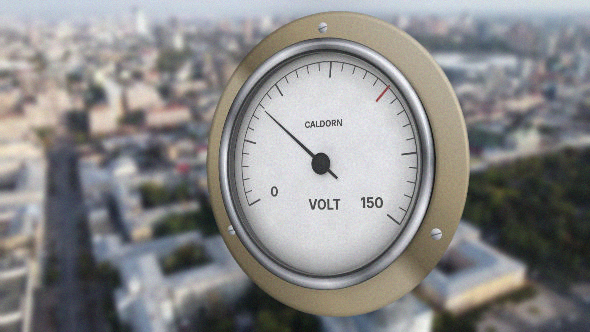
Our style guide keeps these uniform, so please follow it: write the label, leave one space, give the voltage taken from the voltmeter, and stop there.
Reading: 40 V
